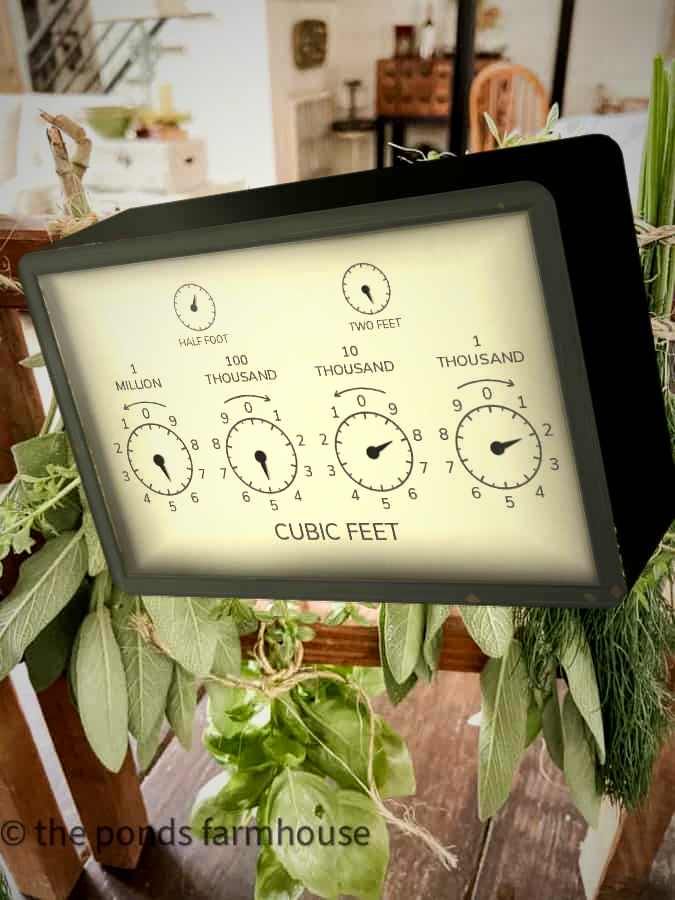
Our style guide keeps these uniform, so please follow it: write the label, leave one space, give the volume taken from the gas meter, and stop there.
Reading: 548200 ft³
